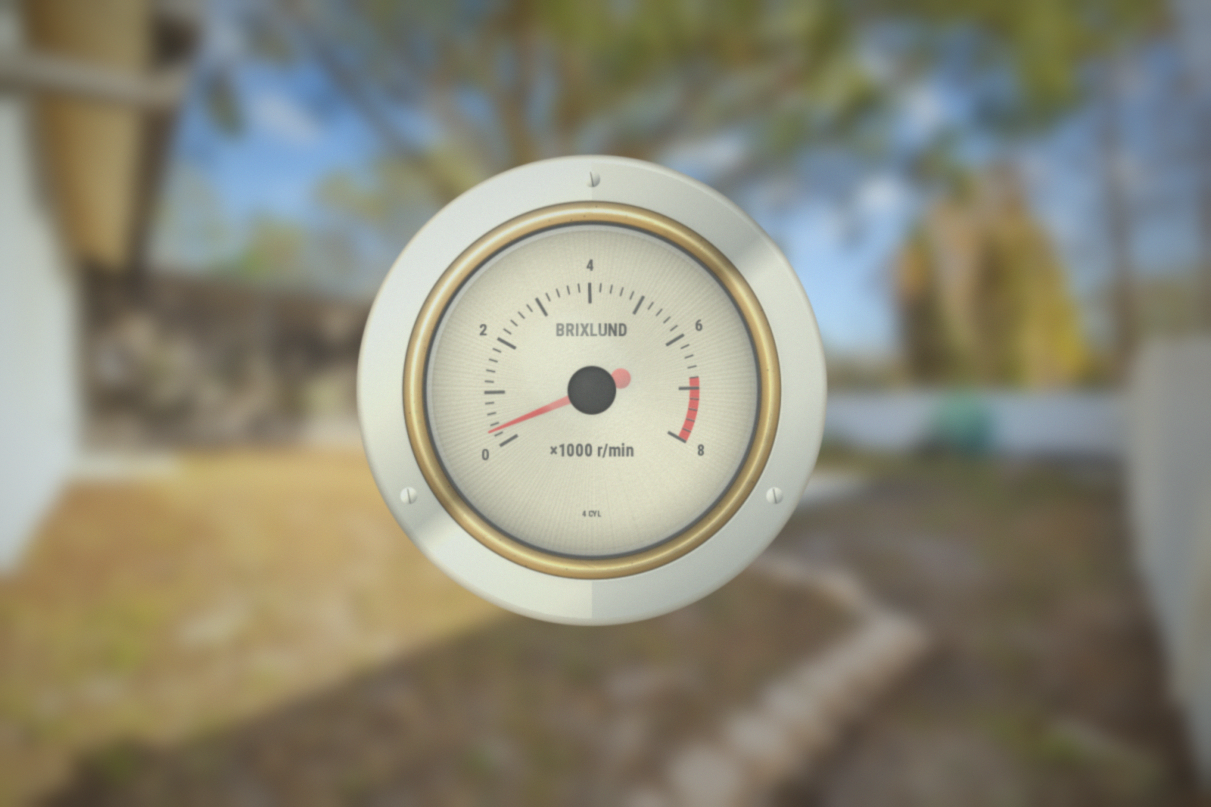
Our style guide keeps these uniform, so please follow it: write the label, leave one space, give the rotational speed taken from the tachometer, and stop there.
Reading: 300 rpm
